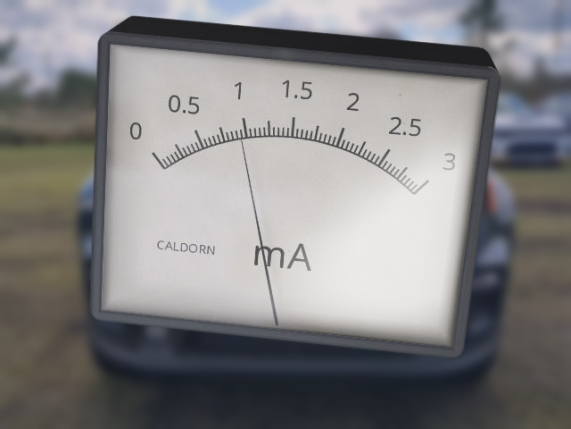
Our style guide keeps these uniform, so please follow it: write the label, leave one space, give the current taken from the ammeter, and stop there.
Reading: 0.95 mA
